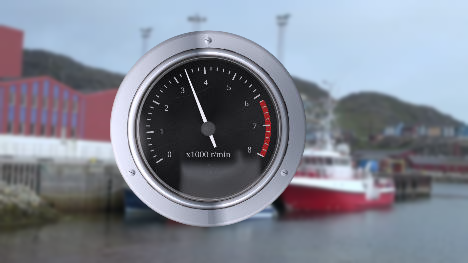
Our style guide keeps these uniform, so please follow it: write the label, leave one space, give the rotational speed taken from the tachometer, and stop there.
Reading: 3400 rpm
